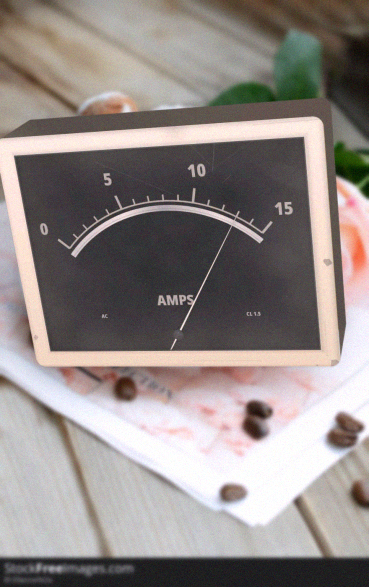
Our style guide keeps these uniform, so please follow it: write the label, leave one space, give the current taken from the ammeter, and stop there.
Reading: 13 A
